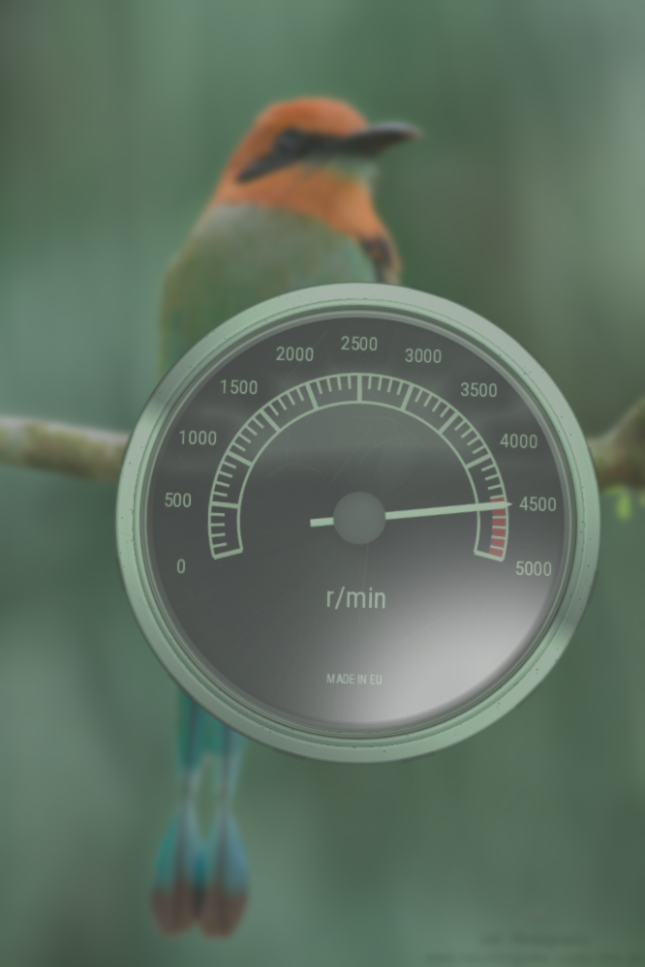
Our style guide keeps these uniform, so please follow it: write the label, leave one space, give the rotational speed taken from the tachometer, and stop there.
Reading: 4500 rpm
